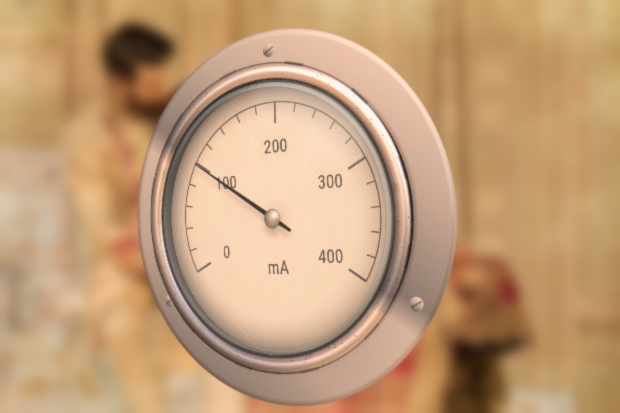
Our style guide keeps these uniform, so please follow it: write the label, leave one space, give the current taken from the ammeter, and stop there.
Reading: 100 mA
